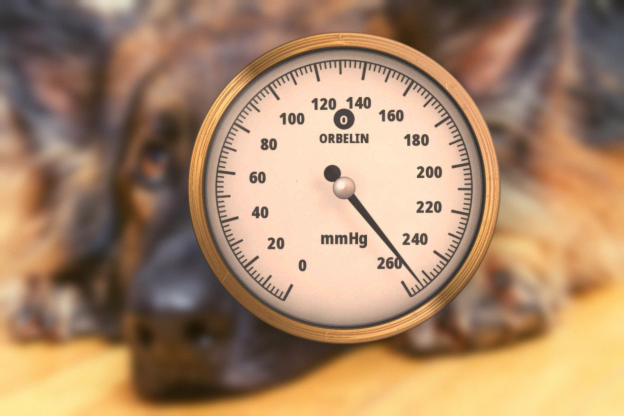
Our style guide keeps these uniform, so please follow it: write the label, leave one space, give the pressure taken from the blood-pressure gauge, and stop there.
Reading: 254 mmHg
